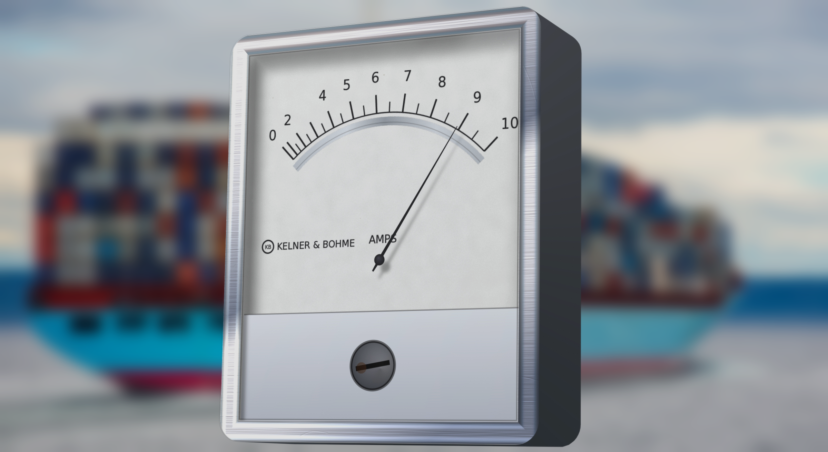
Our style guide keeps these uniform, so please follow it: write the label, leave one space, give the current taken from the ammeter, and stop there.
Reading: 9 A
